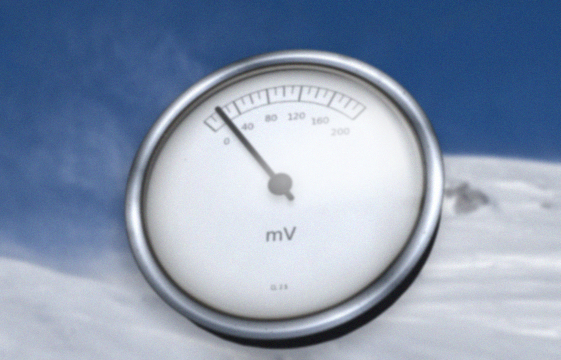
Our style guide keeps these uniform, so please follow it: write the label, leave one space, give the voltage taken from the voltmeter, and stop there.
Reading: 20 mV
